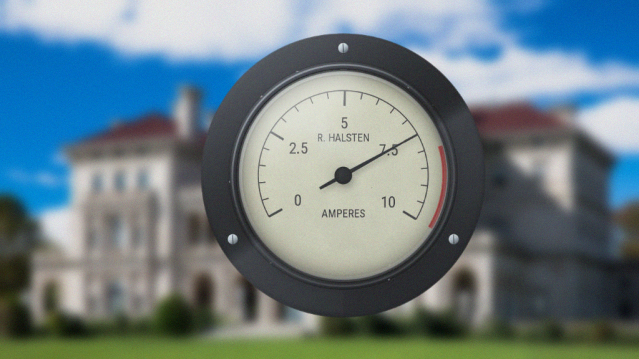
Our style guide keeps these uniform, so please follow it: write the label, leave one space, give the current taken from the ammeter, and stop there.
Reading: 7.5 A
